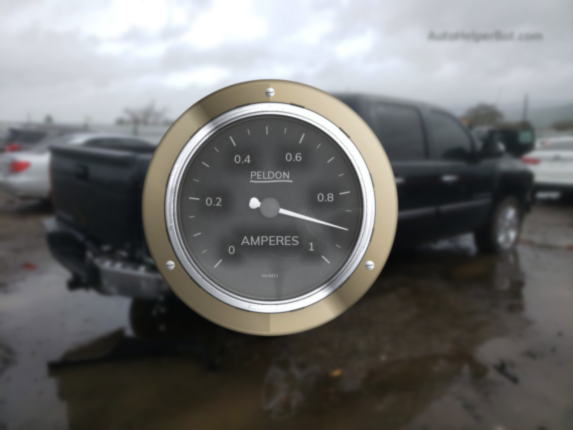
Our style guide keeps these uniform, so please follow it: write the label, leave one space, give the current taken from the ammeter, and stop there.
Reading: 0.9 A
